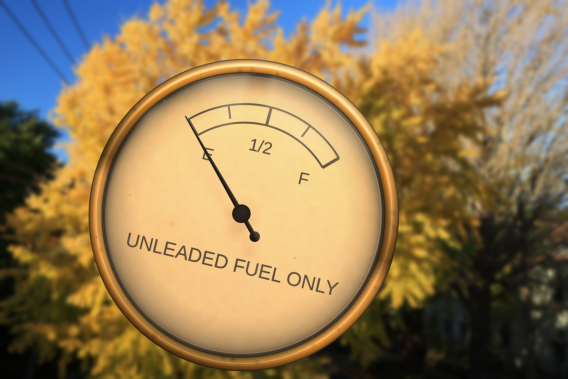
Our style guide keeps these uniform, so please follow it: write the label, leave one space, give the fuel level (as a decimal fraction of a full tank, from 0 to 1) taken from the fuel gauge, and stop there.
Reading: 0
